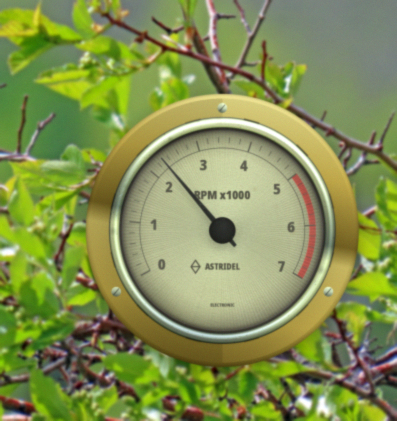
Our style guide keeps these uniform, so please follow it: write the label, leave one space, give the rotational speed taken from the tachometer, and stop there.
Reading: 2300 rpm
